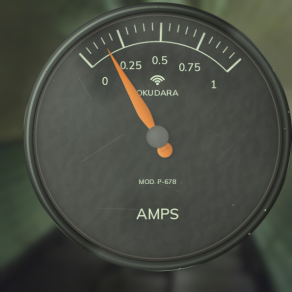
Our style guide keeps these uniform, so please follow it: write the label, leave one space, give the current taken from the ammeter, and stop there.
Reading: 0.15 A
